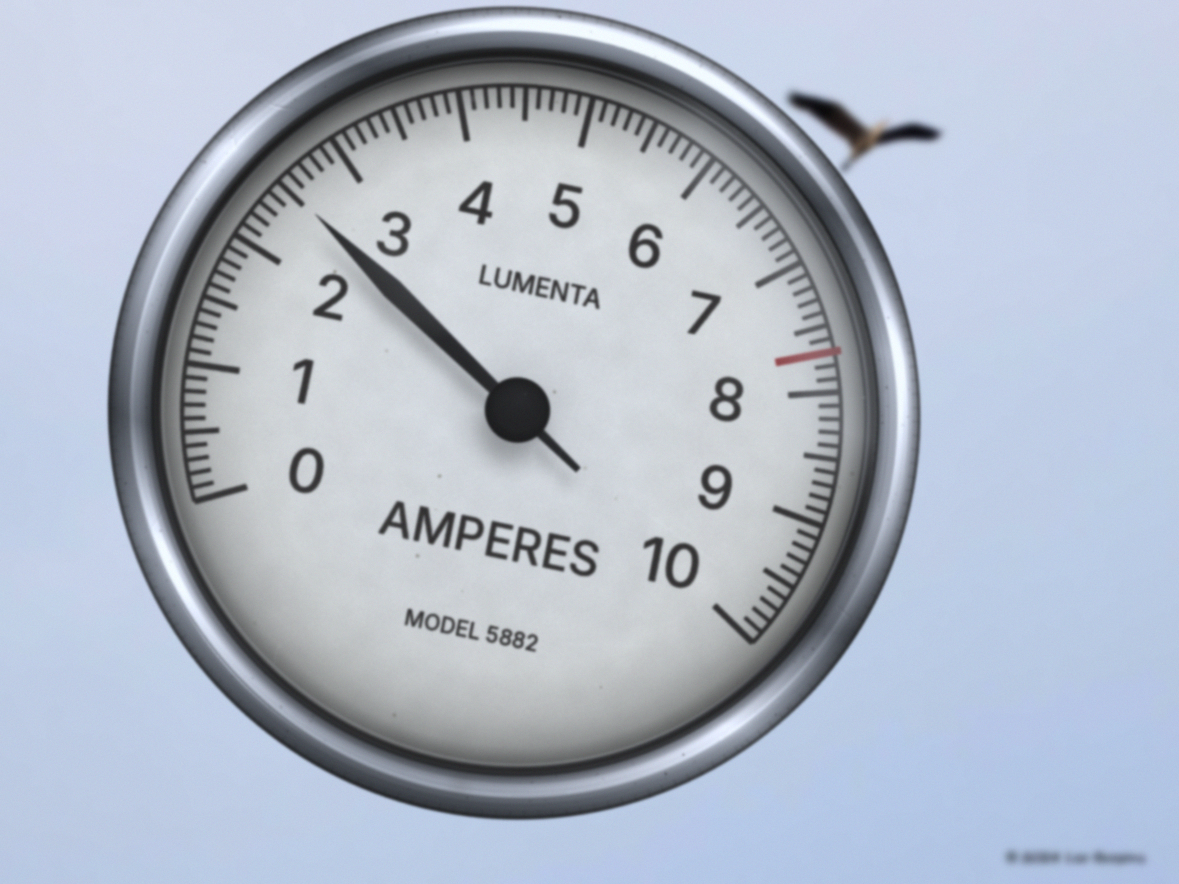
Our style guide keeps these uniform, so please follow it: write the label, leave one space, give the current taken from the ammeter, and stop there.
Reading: 2.5 A
